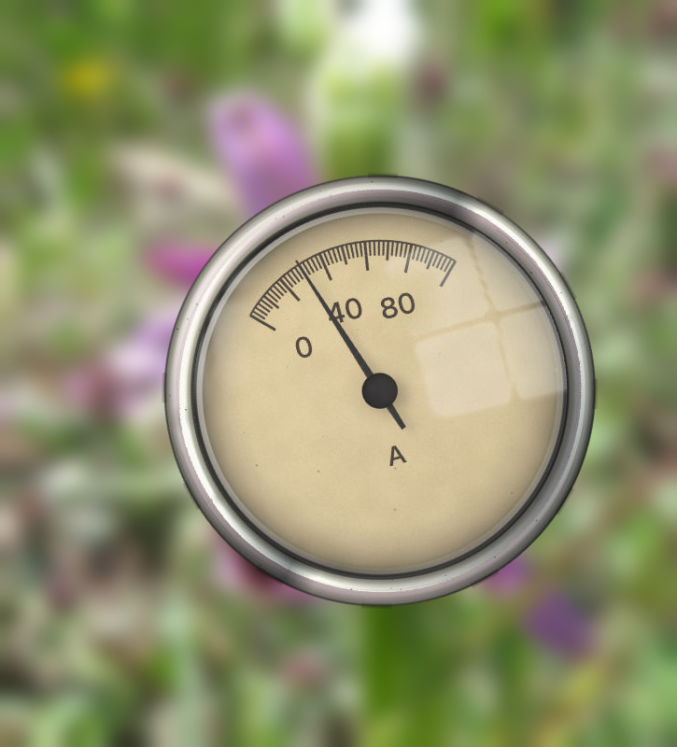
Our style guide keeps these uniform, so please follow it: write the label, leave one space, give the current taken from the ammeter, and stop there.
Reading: 30 A
